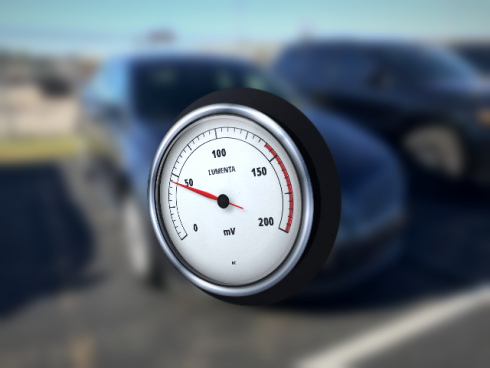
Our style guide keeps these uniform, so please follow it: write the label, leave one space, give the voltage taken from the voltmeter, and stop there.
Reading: 45 mV
